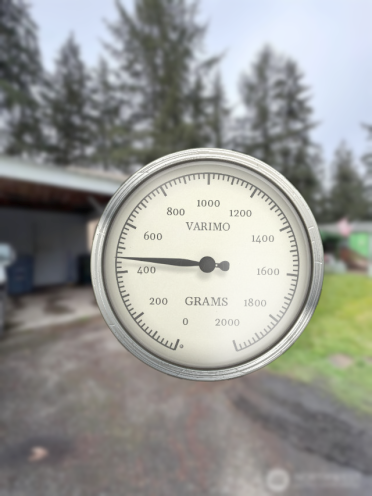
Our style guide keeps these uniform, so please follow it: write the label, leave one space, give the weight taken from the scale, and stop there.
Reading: 460 g
